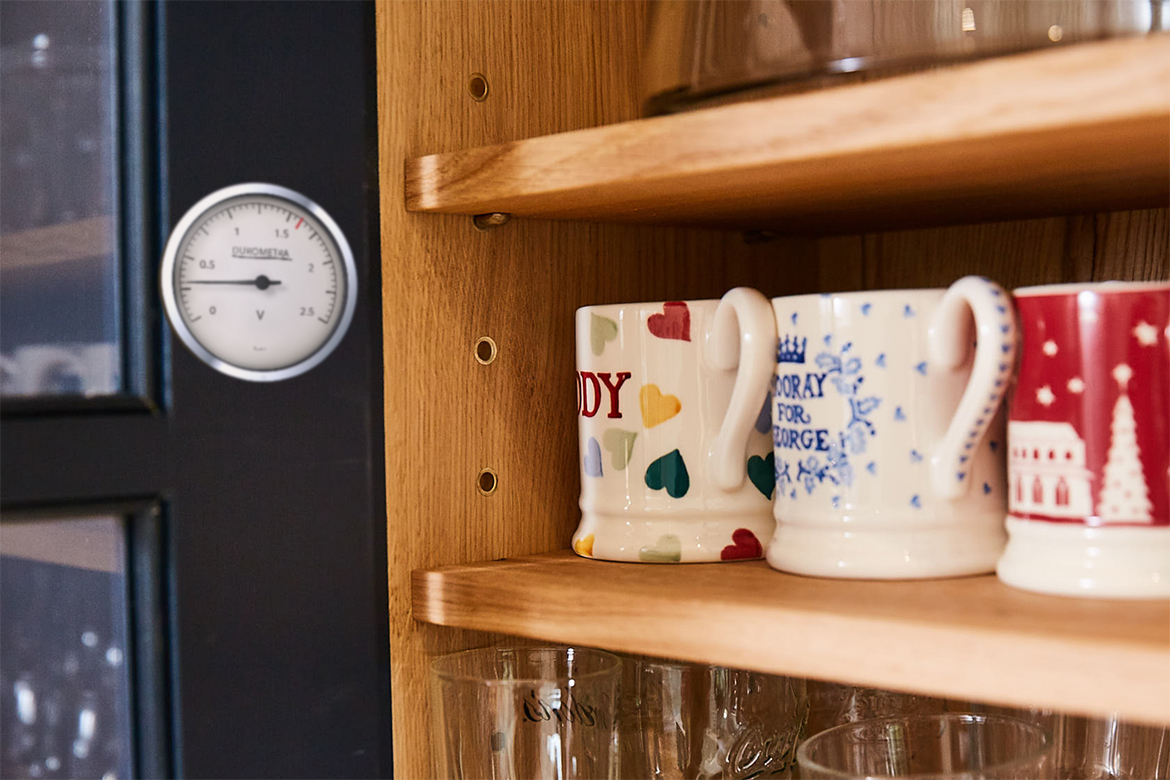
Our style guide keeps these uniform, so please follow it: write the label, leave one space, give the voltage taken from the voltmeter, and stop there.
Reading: 0.3 V
